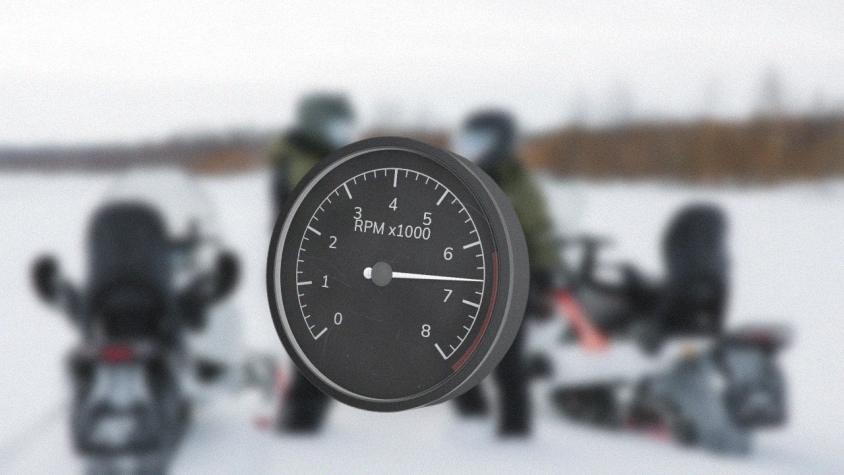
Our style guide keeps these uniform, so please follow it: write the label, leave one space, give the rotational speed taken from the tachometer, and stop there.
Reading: 6600 rpm
